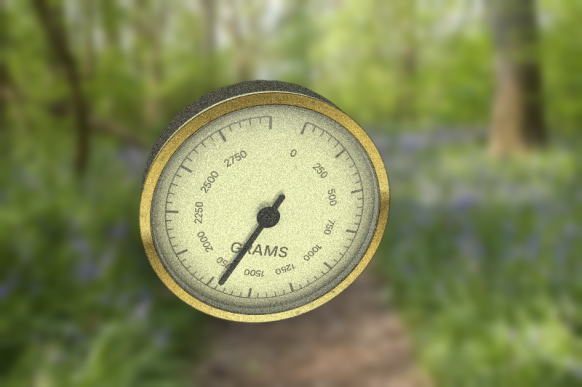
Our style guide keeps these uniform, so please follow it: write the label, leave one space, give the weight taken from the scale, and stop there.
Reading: 1700 g
